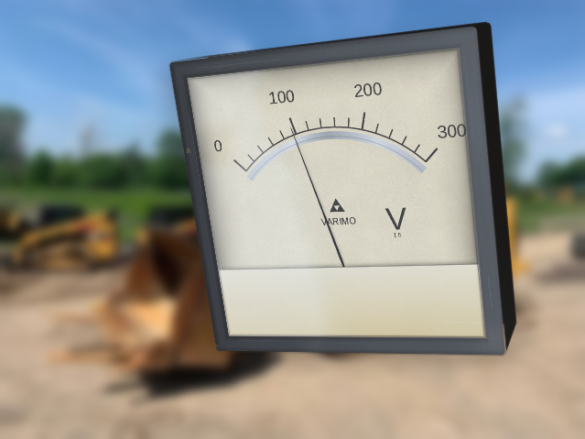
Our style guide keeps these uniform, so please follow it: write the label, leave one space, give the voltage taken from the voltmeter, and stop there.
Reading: 100 V
